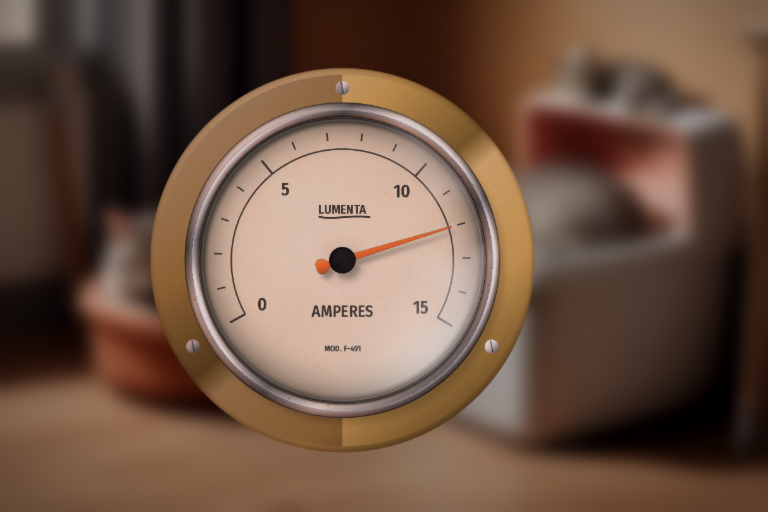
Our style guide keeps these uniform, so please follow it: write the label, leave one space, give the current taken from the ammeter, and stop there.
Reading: 12 A
